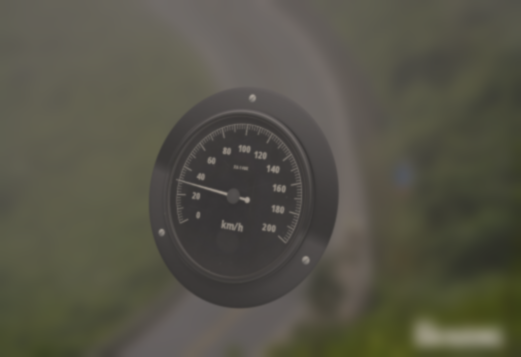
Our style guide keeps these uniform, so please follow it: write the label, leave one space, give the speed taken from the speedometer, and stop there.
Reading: 30 km/h
